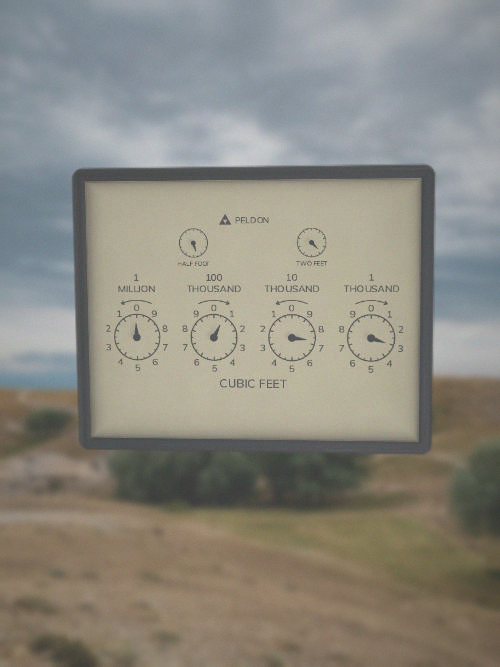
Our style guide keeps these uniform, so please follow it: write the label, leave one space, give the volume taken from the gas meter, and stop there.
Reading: 7300 ft³
